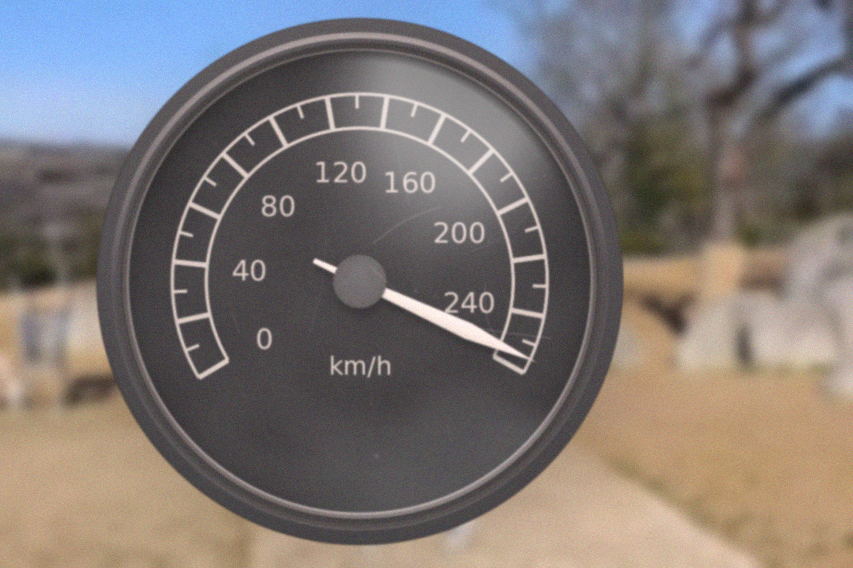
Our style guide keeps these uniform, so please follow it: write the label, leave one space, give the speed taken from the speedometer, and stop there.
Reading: 255 km/h
